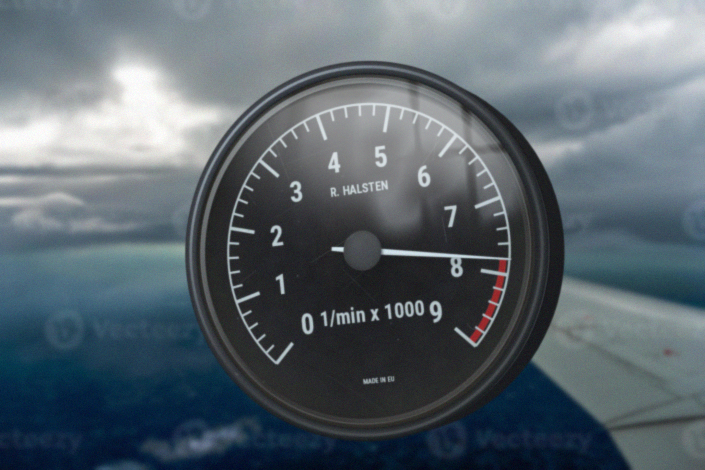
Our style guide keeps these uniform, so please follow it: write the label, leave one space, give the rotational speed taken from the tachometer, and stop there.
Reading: 7800 rpm
